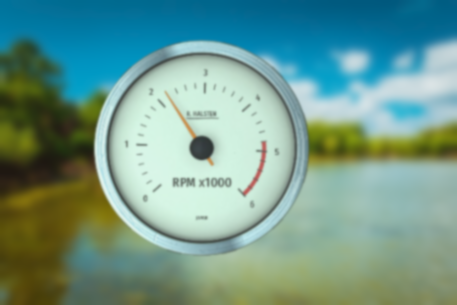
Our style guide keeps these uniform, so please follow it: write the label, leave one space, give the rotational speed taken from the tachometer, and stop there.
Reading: 2200 rpm
